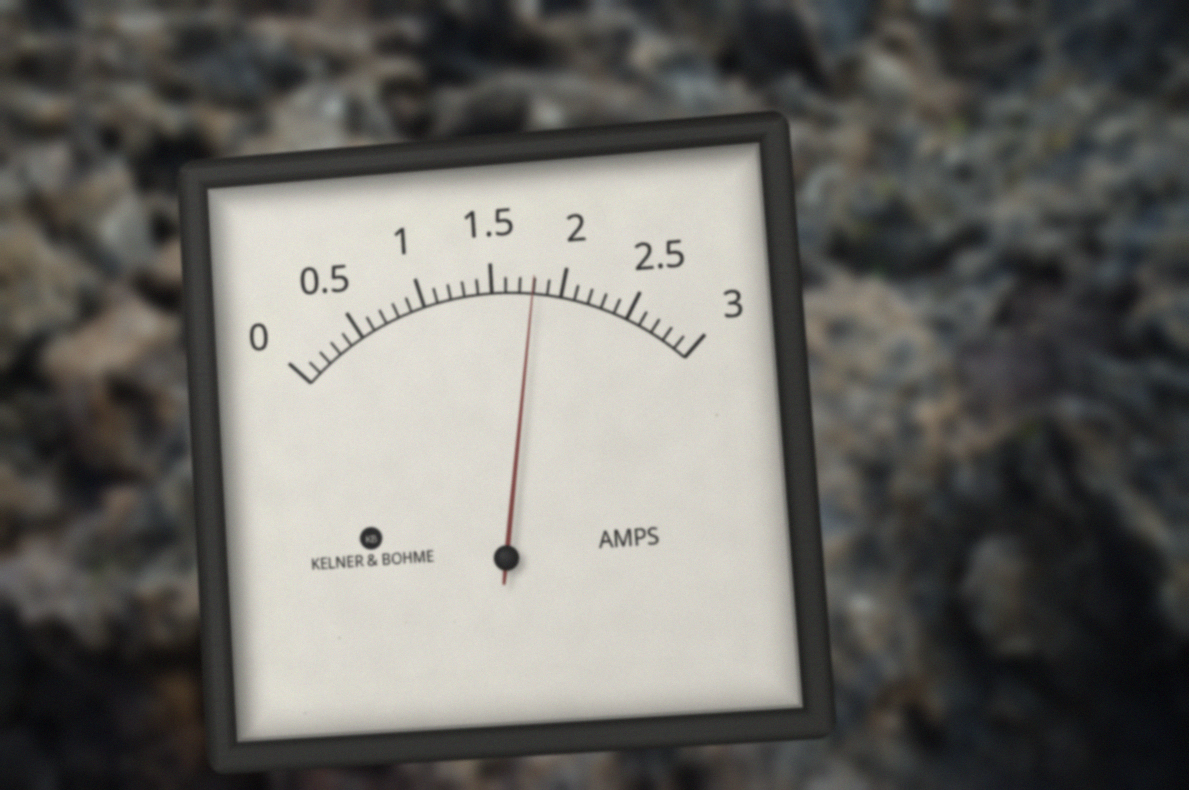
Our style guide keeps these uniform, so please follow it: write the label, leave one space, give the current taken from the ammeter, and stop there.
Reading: 1.8 A
